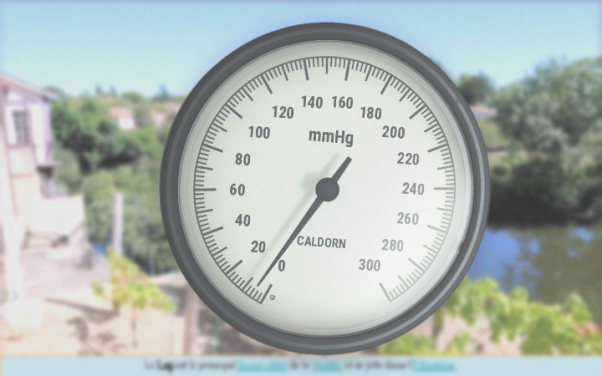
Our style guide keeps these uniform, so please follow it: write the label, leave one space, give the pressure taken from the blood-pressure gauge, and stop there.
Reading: 6 mmHg
